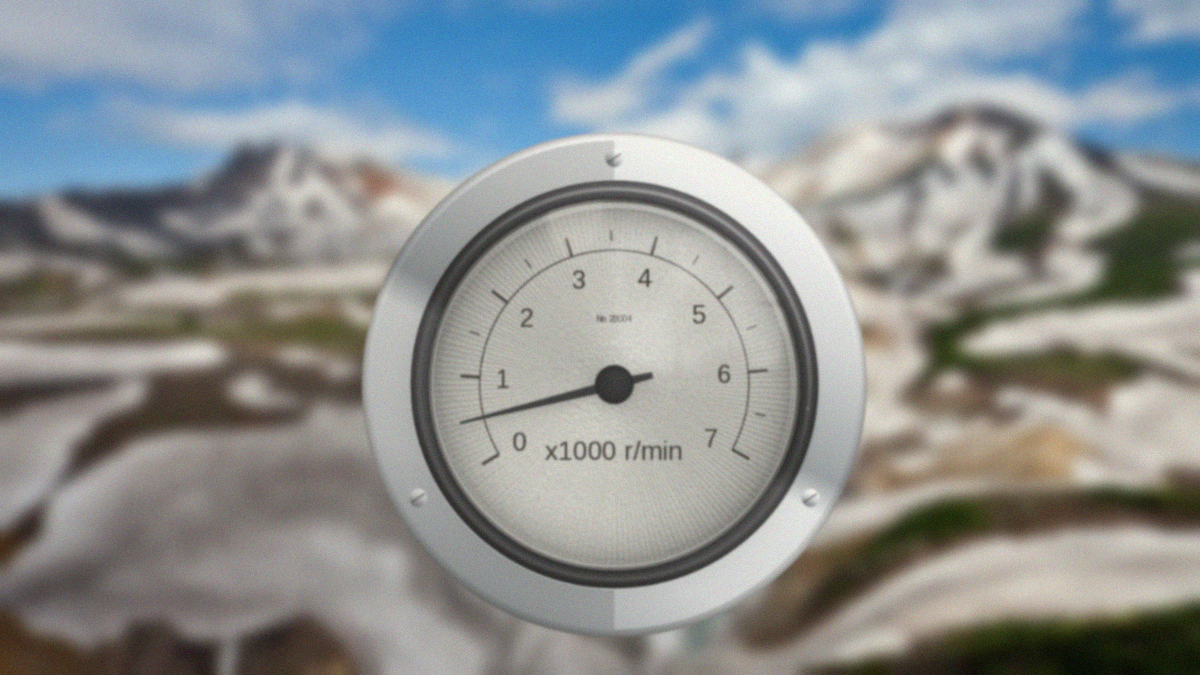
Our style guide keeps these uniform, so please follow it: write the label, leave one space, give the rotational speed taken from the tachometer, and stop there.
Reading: 500 rpm
